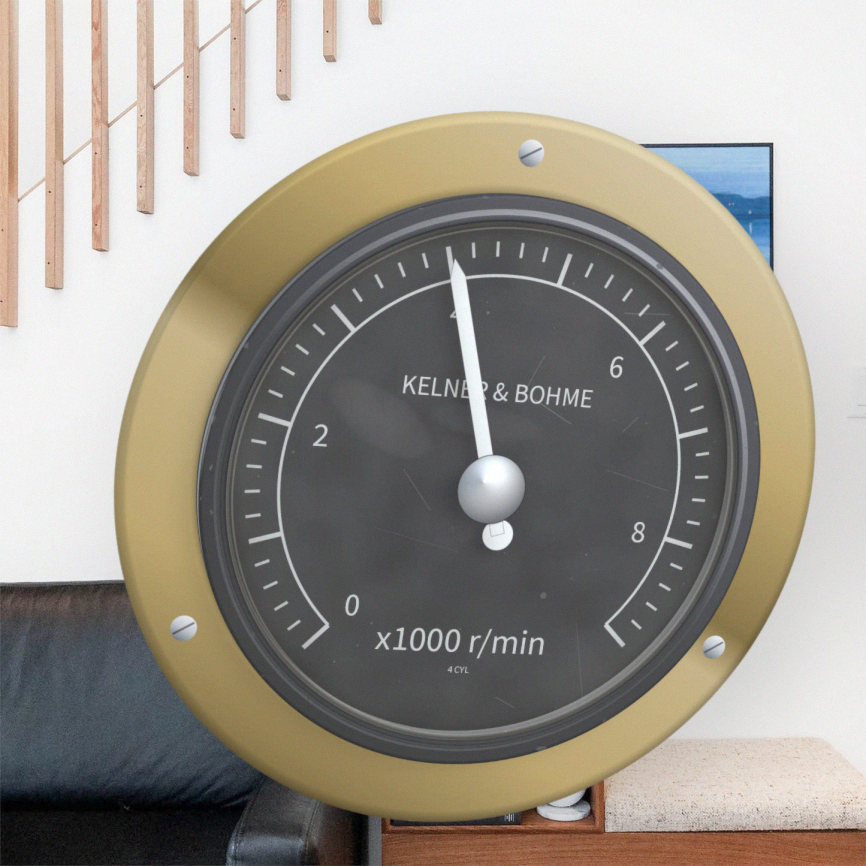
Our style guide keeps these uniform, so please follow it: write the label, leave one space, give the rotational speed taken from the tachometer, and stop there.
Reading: 4000 rpm
